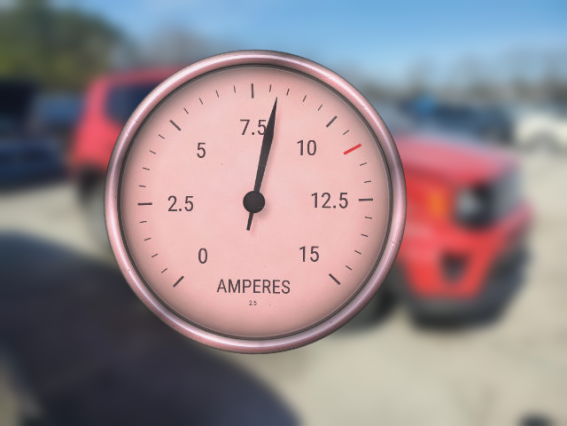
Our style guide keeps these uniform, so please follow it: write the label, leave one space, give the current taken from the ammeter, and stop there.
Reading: 8.25 A
